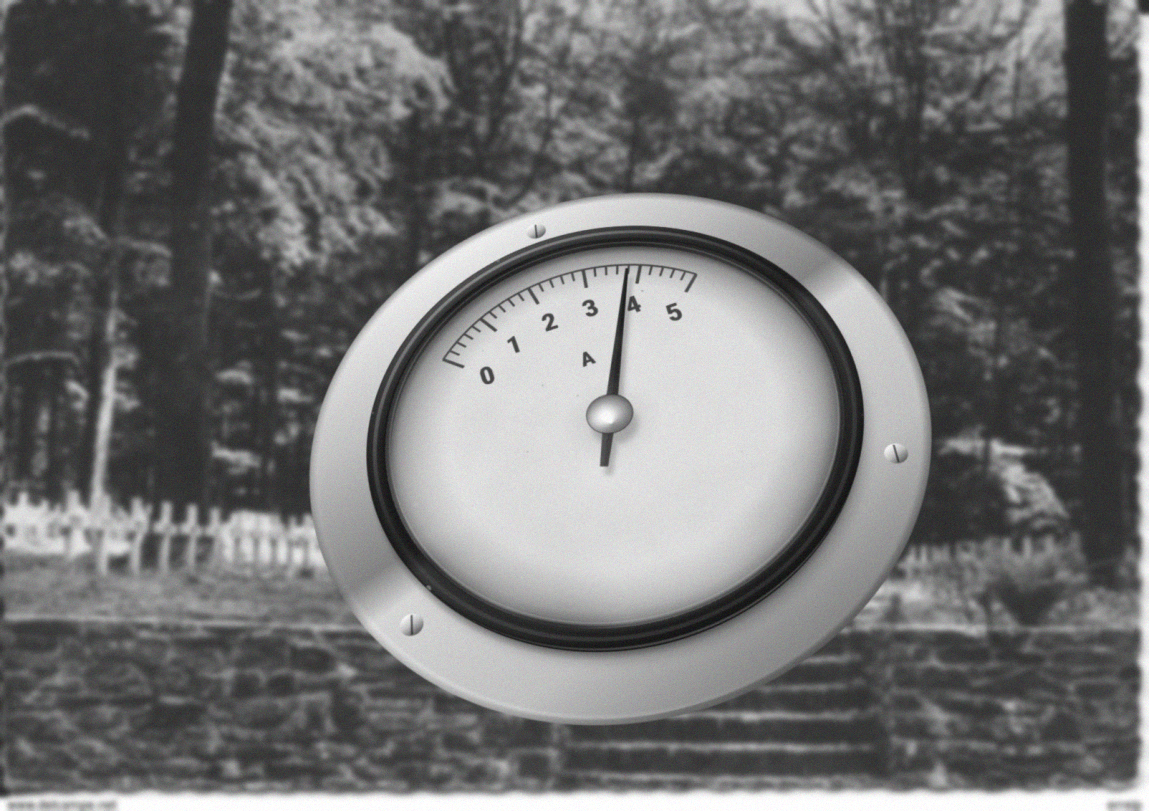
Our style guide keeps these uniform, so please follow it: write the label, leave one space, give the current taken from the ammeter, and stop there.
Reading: 3.8 A
